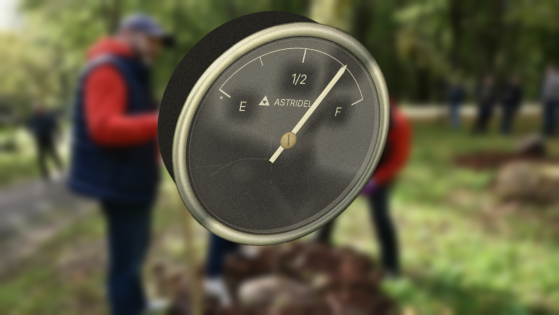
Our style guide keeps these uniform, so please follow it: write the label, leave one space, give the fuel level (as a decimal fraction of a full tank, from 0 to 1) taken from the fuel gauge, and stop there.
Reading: 0.75
